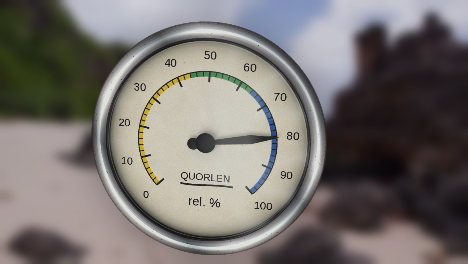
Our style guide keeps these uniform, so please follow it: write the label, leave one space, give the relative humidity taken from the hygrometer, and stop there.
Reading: 80 %
